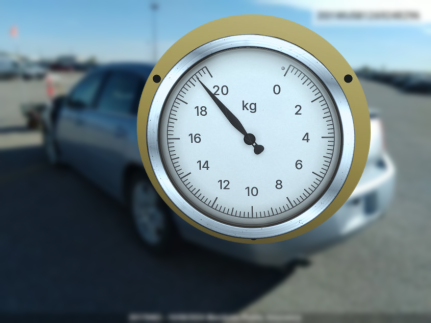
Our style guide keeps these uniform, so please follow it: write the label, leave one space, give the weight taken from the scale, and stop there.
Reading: 19.4 kg
